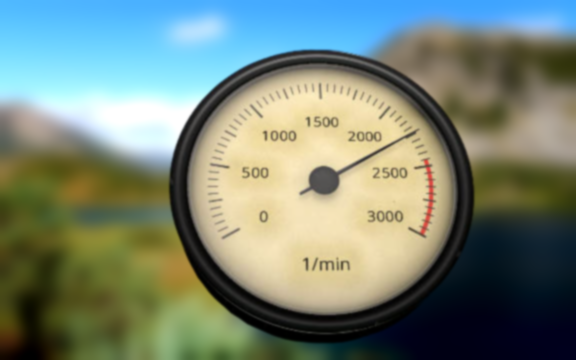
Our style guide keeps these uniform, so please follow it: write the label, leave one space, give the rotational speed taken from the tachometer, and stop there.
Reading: 2250 rpm
